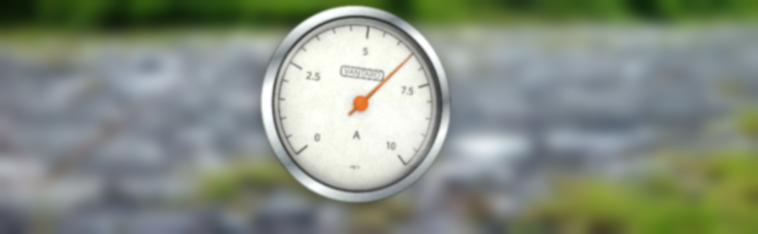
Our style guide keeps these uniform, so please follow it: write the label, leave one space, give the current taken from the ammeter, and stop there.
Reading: 6.5 A
